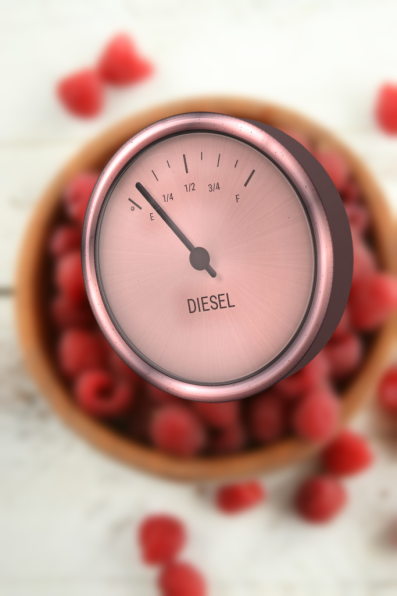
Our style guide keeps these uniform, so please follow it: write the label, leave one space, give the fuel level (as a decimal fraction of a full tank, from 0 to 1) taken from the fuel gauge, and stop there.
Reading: 0.125
